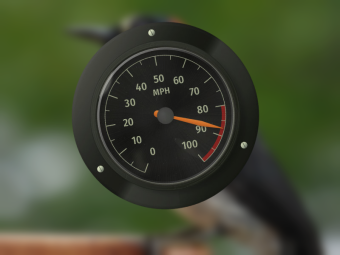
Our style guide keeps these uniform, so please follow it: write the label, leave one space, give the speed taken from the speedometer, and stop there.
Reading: 87.5 mph
